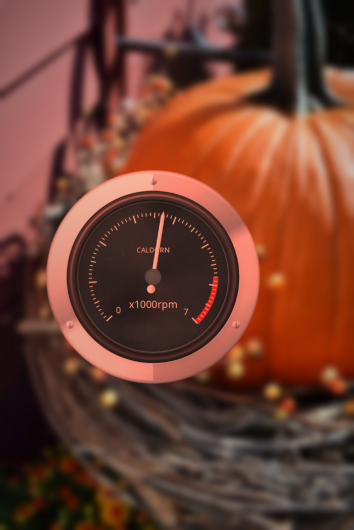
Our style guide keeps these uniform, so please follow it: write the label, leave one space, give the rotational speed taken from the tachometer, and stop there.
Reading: 3700 rpm
